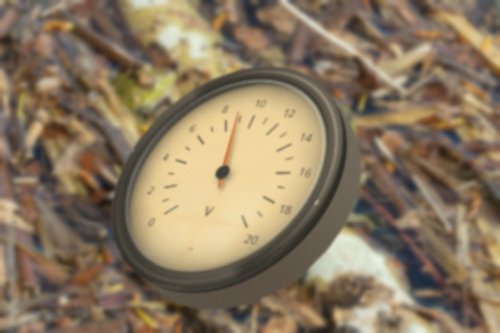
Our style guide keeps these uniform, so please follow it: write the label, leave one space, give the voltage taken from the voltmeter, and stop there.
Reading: 9 V
